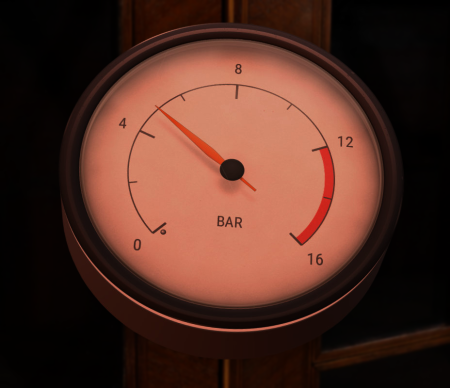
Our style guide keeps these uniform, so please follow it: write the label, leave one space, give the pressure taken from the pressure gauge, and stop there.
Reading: 5 bar
